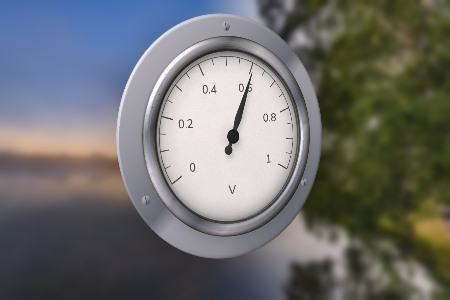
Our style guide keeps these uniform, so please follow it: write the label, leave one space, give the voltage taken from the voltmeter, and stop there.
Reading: 0.6 V
